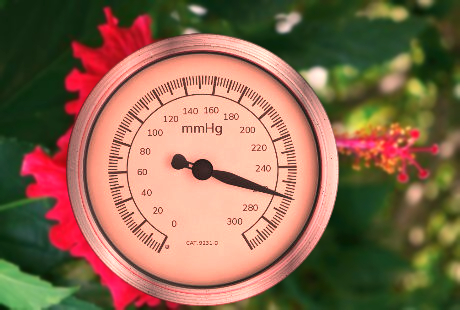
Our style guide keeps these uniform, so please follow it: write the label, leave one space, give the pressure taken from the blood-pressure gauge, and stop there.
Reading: 260 mmHg
